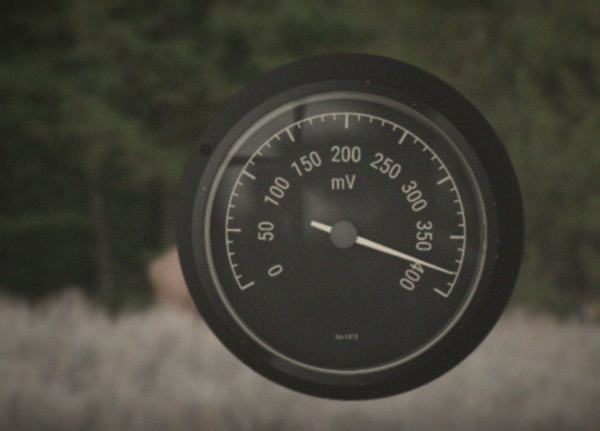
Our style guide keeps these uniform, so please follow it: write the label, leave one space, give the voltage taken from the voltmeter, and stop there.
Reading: 380 mV
